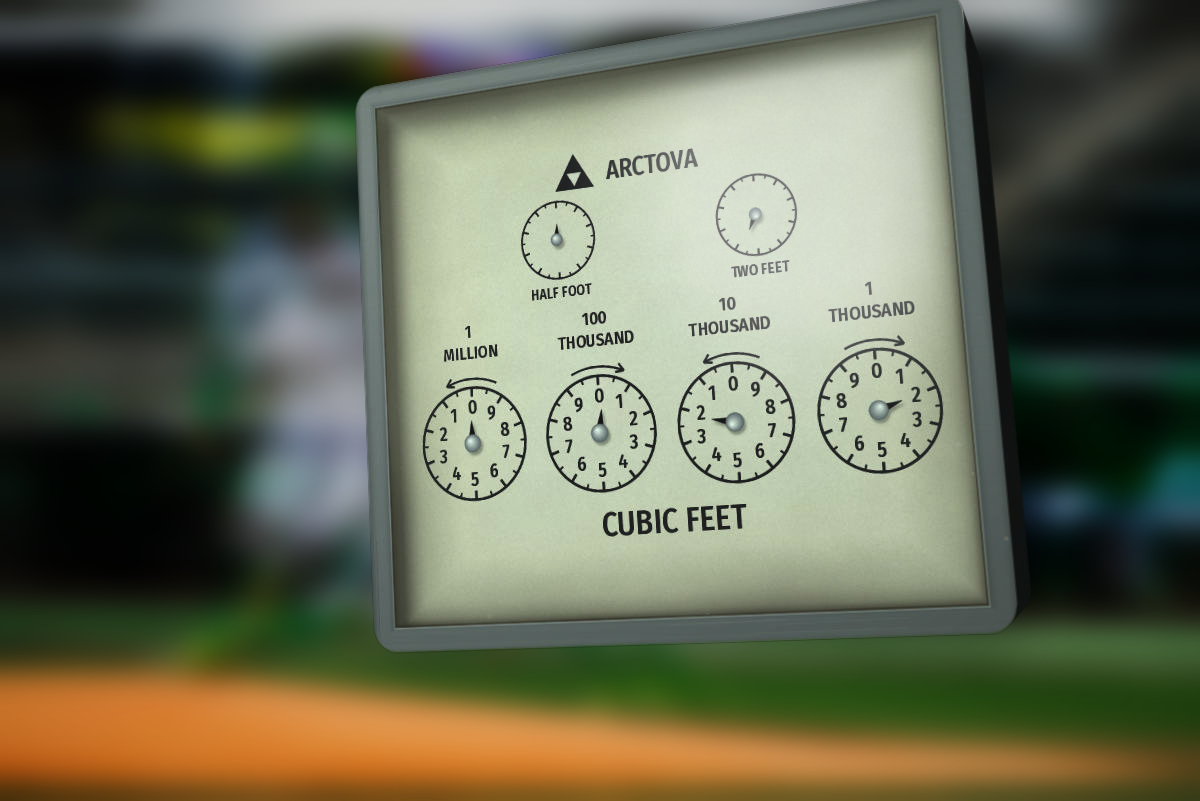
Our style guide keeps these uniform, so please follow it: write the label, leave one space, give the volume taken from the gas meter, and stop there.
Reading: 2200 ft³
